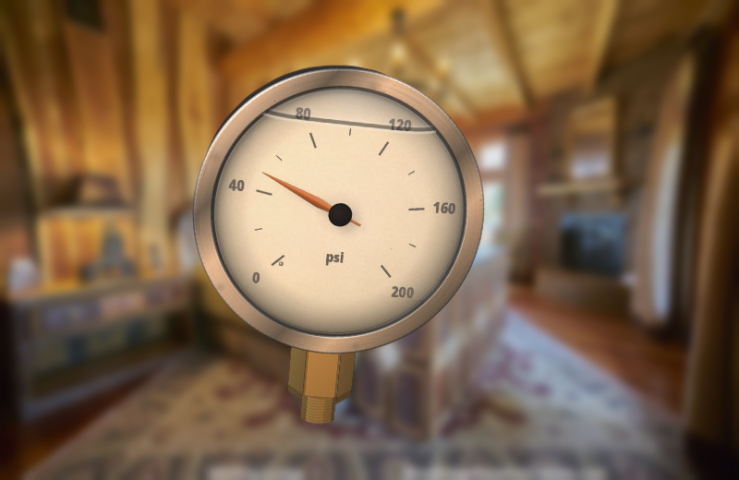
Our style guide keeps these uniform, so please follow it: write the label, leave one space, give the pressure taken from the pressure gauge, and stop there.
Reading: 50 psi
